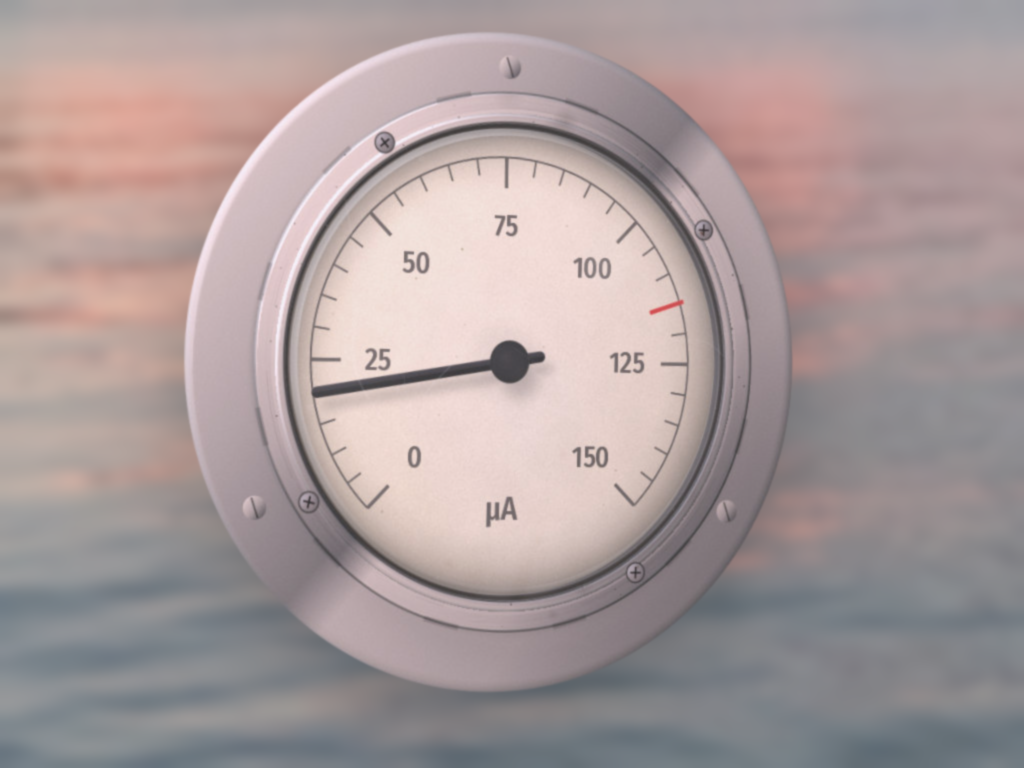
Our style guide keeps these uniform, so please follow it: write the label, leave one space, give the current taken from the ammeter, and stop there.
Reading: 20 µA
